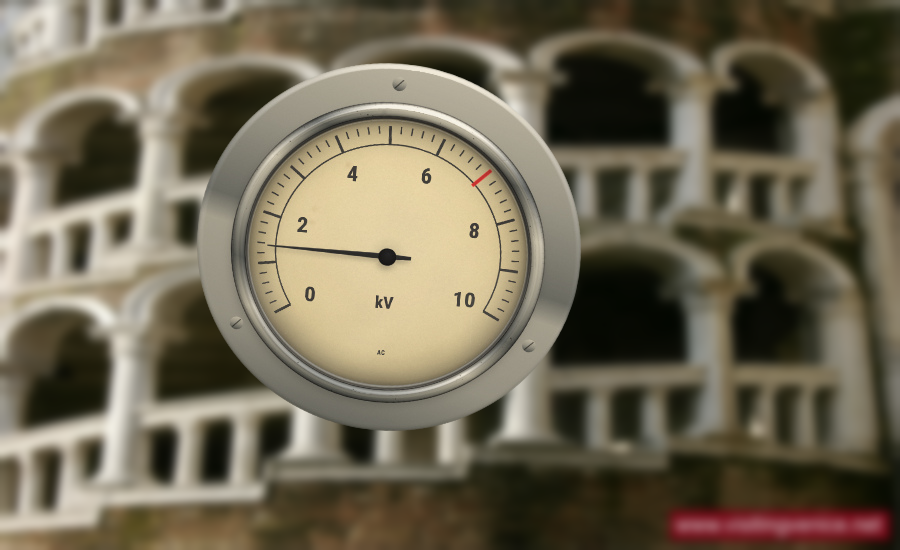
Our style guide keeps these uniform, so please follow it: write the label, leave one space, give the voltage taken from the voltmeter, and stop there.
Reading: 1.4 kV
